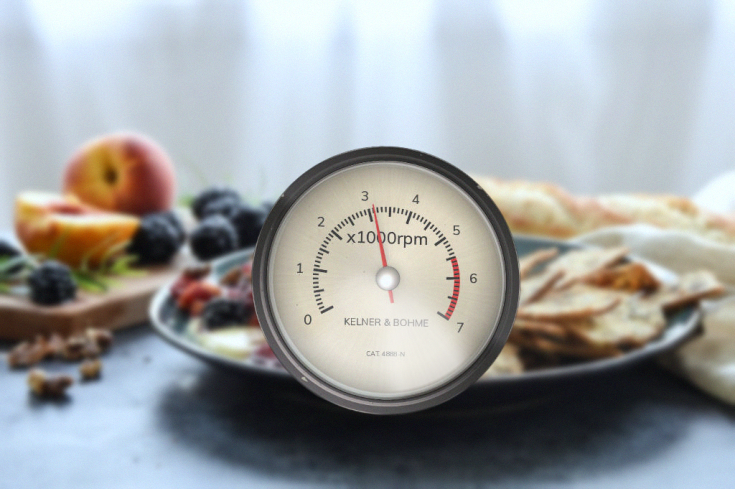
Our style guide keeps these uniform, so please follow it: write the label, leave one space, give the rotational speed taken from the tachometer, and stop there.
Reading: 3100 rpm
